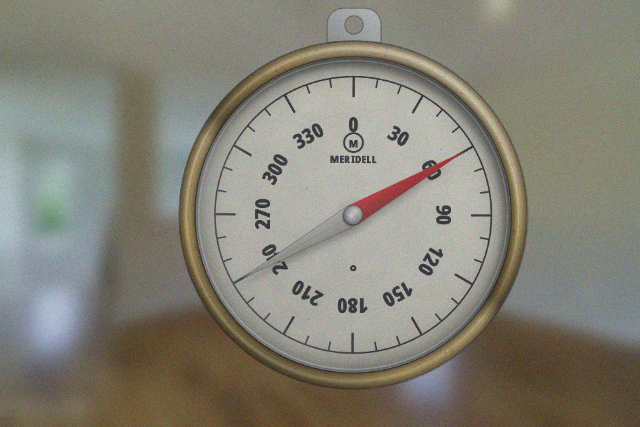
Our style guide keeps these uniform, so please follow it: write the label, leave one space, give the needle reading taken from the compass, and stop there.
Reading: 60 °
